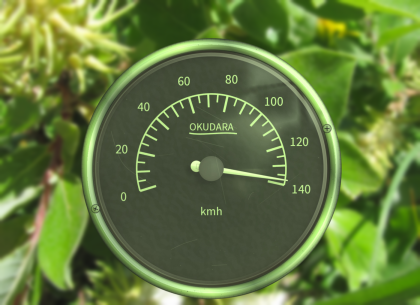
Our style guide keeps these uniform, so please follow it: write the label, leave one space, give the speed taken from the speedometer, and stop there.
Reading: 137.5 km/h
